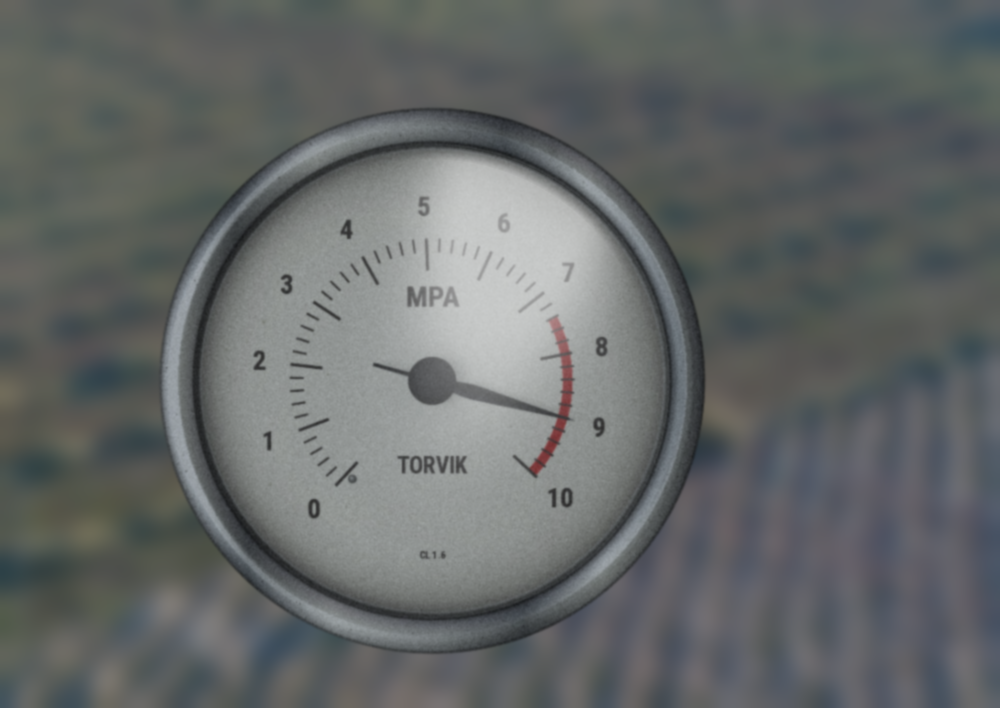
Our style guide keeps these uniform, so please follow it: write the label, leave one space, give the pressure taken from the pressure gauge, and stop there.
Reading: 9 MPa
